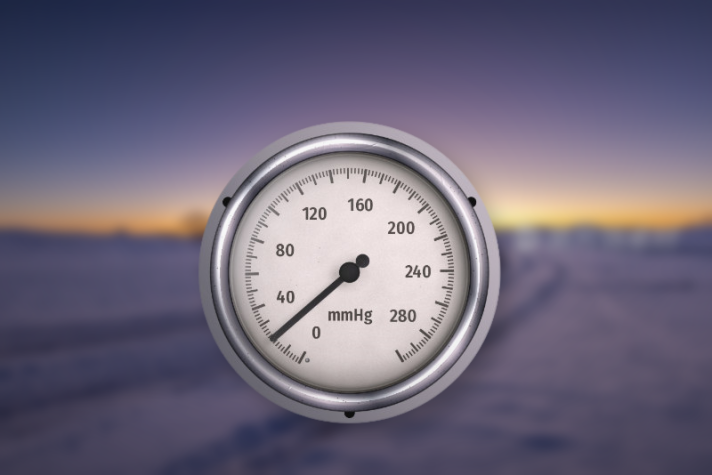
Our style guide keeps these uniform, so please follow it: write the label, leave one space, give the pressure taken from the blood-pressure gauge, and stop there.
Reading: 20 mmHg
